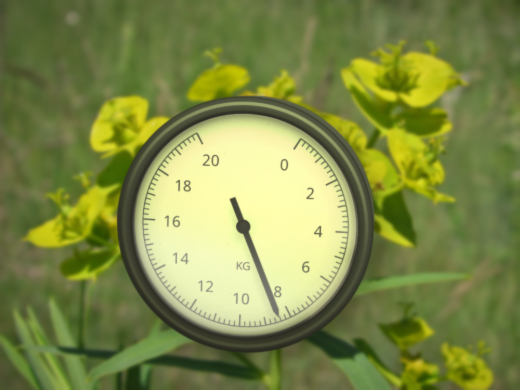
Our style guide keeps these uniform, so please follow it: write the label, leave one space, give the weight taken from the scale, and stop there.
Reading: 8.4 kg
